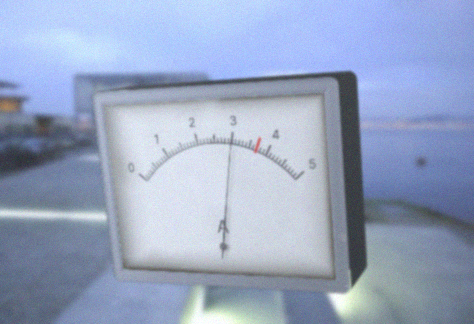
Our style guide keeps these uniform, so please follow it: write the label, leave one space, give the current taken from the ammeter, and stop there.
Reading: 3 A
